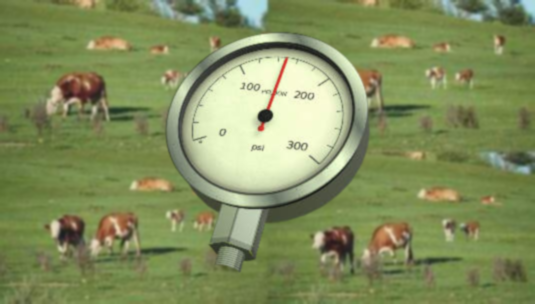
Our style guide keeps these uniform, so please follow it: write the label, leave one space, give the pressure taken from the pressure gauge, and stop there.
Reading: 150 psi
